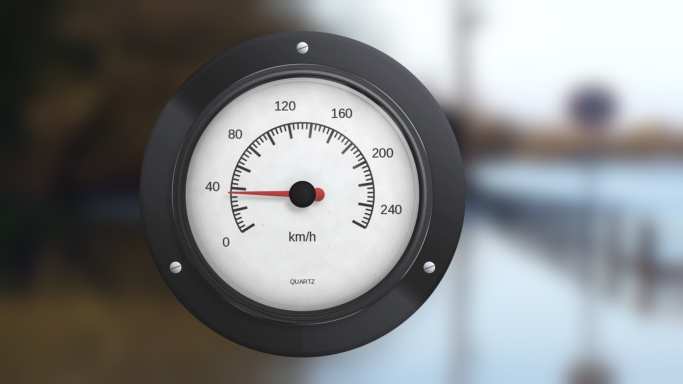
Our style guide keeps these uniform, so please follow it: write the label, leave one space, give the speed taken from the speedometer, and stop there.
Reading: 36 km/h
